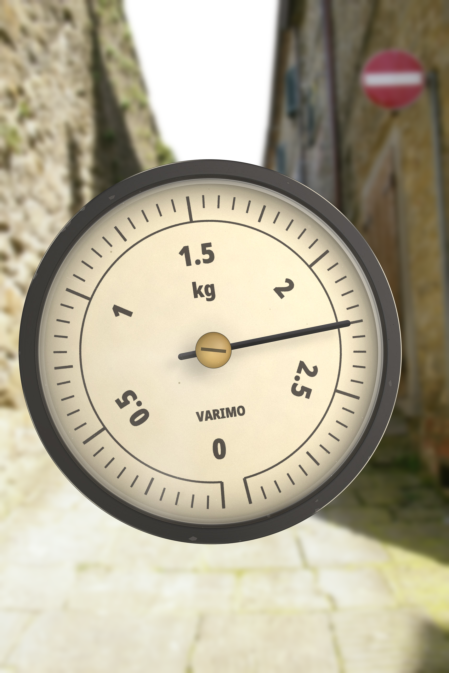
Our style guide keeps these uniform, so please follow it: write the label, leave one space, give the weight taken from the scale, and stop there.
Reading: 2.25 kg
